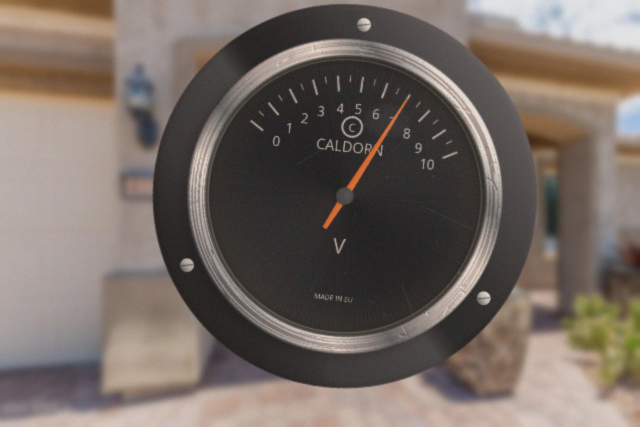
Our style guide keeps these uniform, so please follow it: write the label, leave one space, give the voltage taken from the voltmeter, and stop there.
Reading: 7 V
